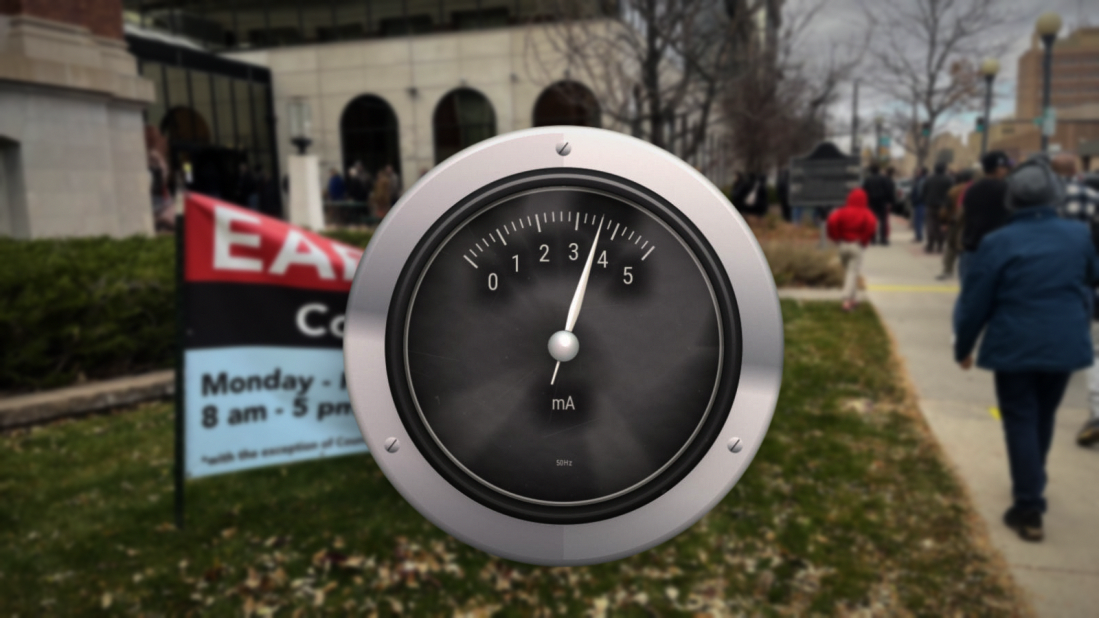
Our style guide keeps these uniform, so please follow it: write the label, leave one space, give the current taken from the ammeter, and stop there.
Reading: 3.6 mA
